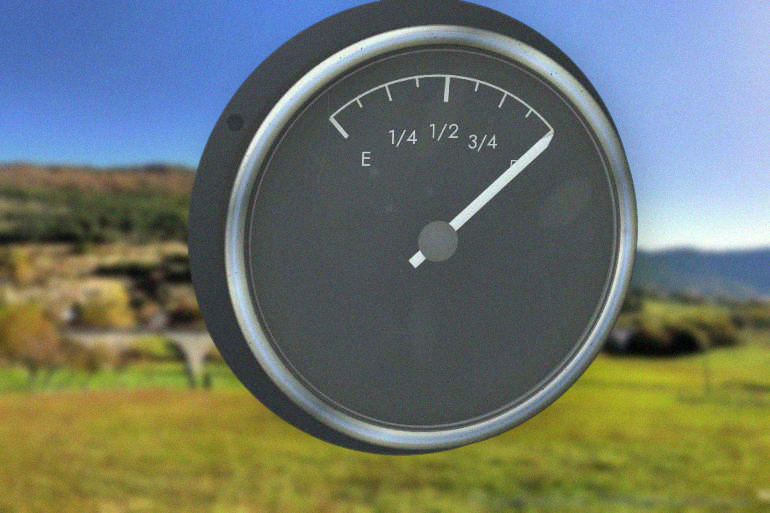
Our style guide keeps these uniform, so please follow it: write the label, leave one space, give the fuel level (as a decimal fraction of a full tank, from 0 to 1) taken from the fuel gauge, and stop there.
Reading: 1
